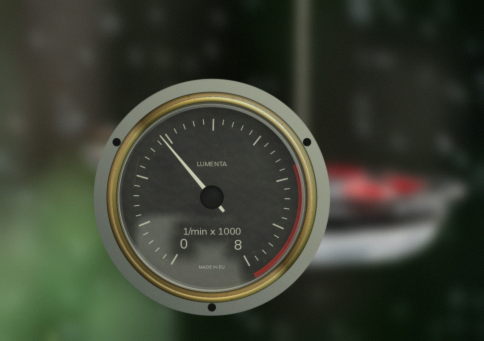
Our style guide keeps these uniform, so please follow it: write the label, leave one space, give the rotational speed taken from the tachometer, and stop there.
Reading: 2900 rpm
